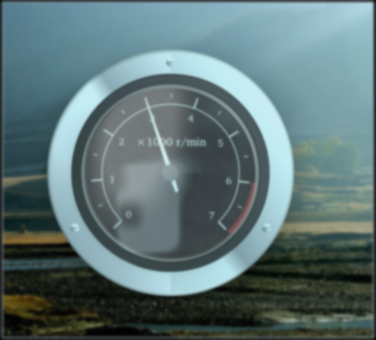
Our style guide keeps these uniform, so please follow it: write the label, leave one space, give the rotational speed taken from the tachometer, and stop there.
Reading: 3000 rpm
